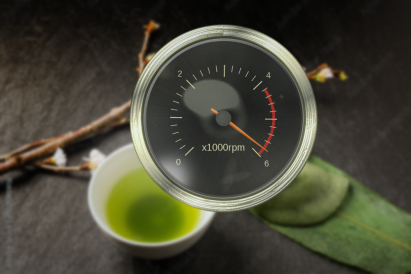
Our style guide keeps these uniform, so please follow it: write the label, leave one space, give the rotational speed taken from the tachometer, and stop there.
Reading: 5800 rpm
